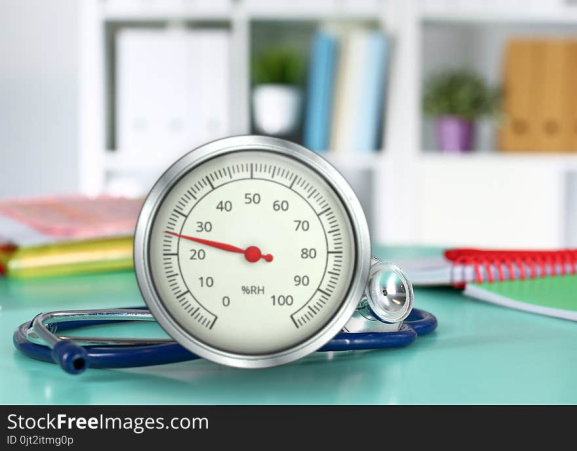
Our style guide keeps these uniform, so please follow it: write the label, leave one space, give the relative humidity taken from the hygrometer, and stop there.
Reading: 25 %
